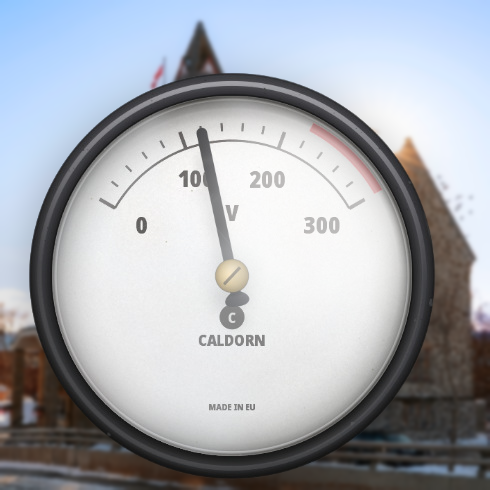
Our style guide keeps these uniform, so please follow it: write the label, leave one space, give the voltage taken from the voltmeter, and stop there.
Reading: 120 V
